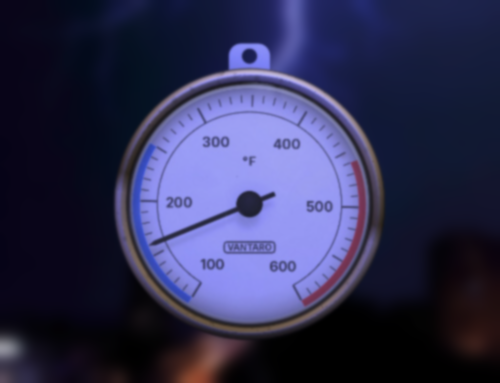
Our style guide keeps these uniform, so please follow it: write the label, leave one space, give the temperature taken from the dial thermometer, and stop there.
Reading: 160 °F
